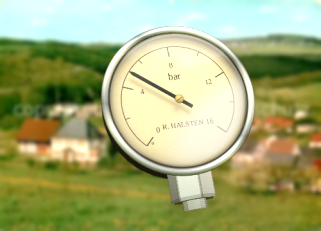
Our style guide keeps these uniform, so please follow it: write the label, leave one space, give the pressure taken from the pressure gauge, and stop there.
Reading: 5 bar
